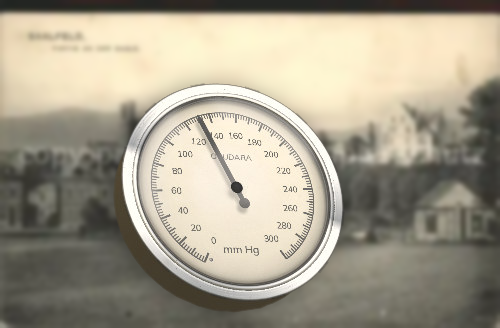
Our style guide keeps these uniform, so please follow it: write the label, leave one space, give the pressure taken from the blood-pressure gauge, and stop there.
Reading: 130 mmHg
